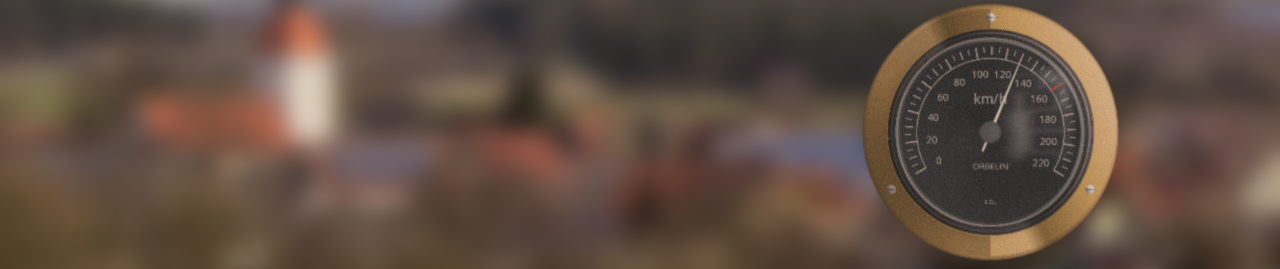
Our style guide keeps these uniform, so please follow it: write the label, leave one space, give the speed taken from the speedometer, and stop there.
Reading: 130 km/h
